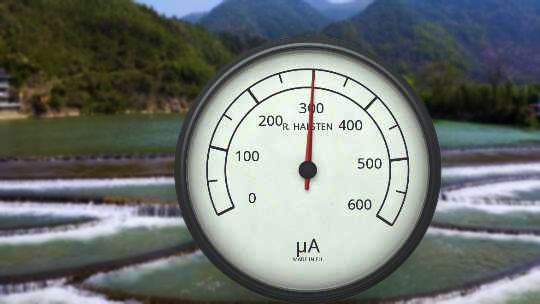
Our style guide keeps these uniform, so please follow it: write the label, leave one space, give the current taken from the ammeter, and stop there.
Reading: 300 µA
